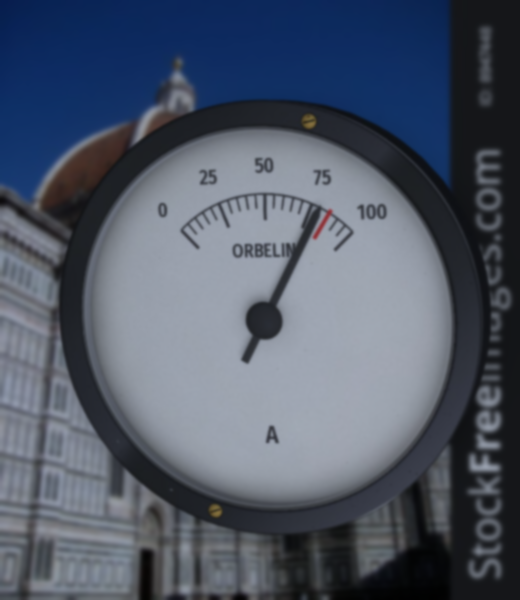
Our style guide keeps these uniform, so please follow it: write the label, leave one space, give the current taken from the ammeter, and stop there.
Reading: 80 A
